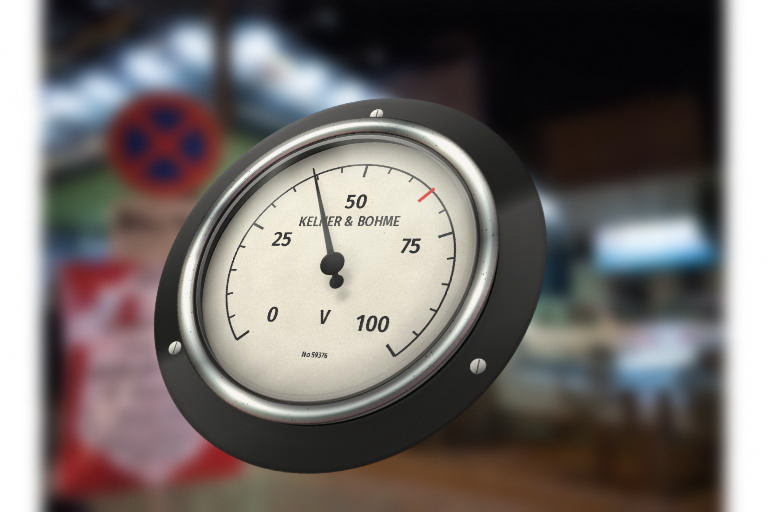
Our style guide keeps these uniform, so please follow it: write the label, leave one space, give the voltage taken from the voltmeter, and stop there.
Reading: 40 V
